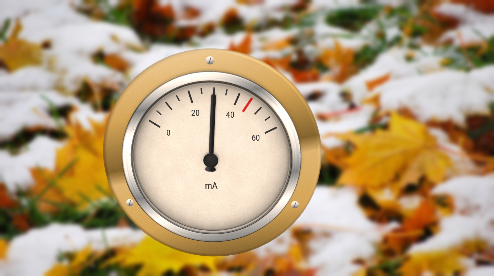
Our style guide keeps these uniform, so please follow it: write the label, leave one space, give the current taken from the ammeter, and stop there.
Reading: 30 mA
